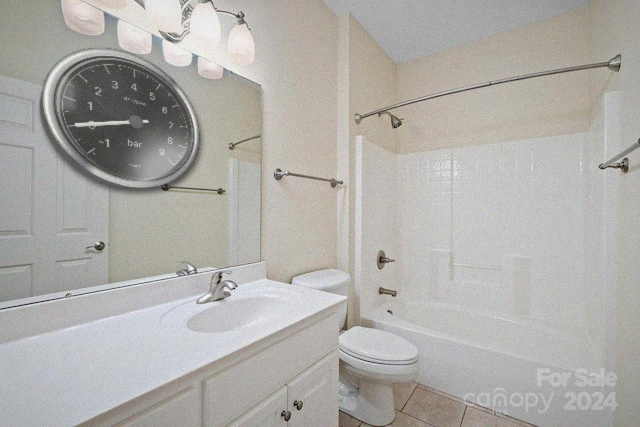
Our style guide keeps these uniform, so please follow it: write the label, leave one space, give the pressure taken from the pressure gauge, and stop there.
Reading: 0 bar
